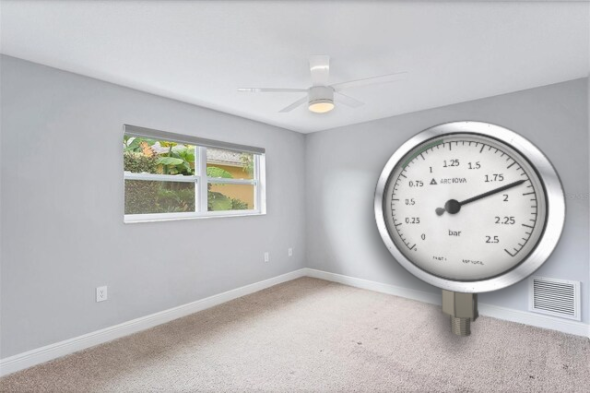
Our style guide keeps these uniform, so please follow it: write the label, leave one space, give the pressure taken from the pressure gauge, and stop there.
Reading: 1.9 bar
